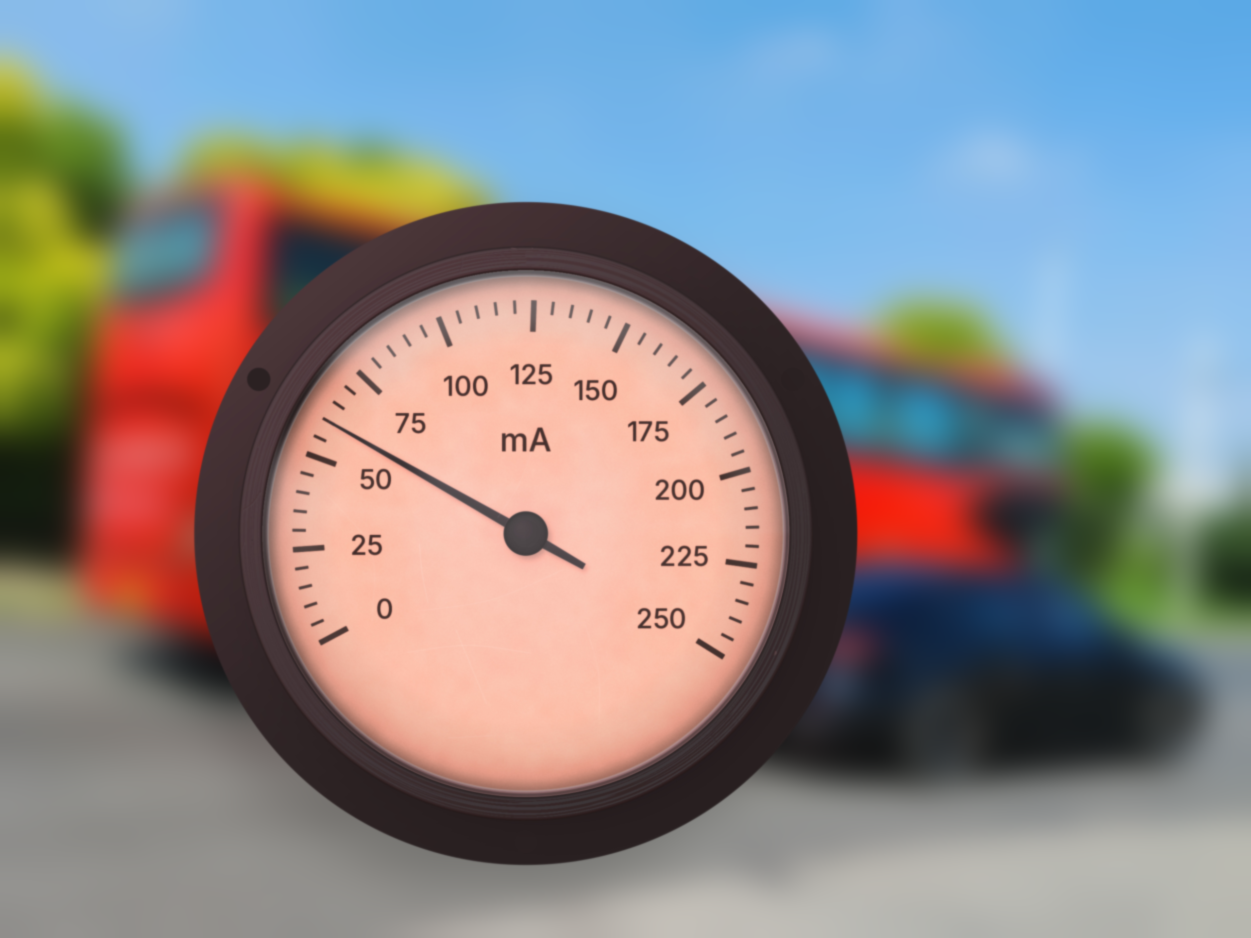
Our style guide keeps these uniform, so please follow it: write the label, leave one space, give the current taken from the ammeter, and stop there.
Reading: 60 mA
